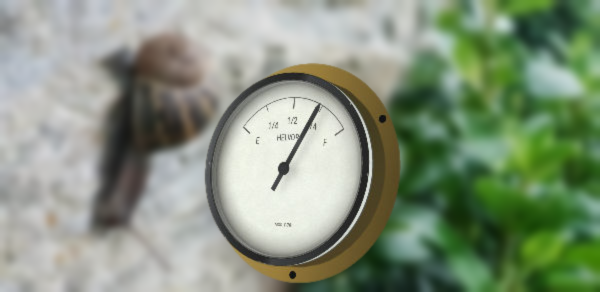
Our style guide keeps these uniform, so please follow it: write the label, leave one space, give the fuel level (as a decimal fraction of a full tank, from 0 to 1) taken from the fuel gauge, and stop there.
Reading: 0.75
